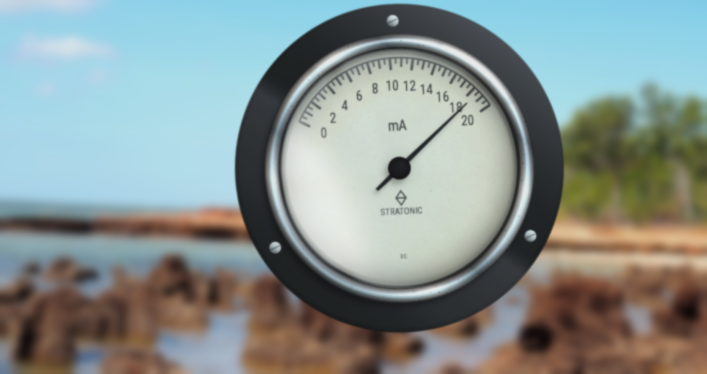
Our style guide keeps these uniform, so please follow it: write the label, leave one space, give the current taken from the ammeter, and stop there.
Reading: 18.5 mA
